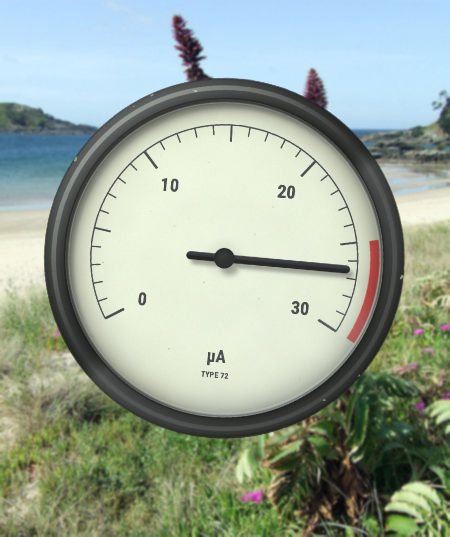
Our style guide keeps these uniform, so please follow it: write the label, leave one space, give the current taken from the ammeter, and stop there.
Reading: 26.5 µA
